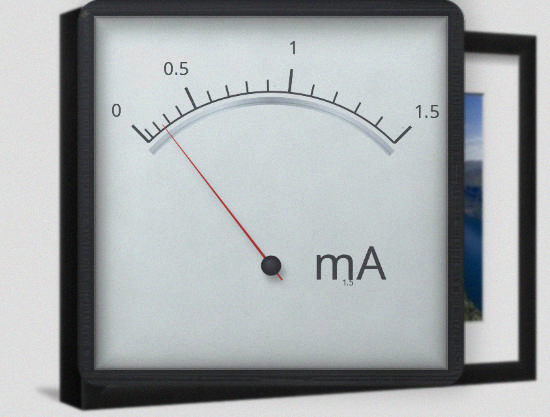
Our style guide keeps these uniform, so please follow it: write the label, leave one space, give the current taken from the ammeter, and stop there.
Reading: 0.25 mA
